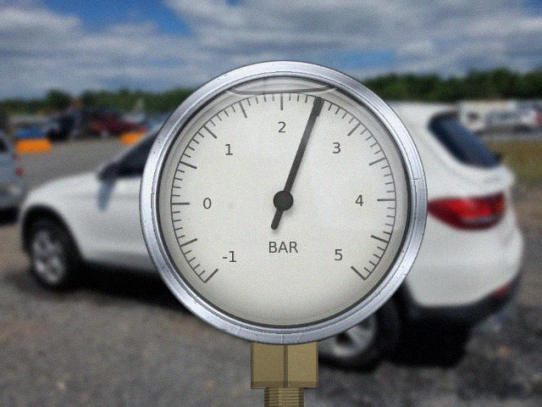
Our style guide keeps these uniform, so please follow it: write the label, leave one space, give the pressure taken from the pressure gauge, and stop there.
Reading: 2.45 bar
